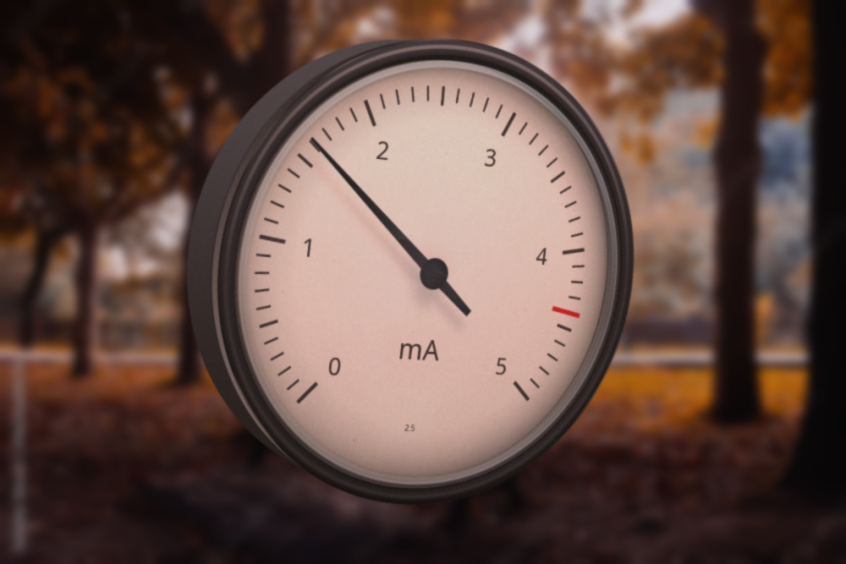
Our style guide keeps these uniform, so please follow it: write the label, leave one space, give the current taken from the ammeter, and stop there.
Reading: 1.6 mA
